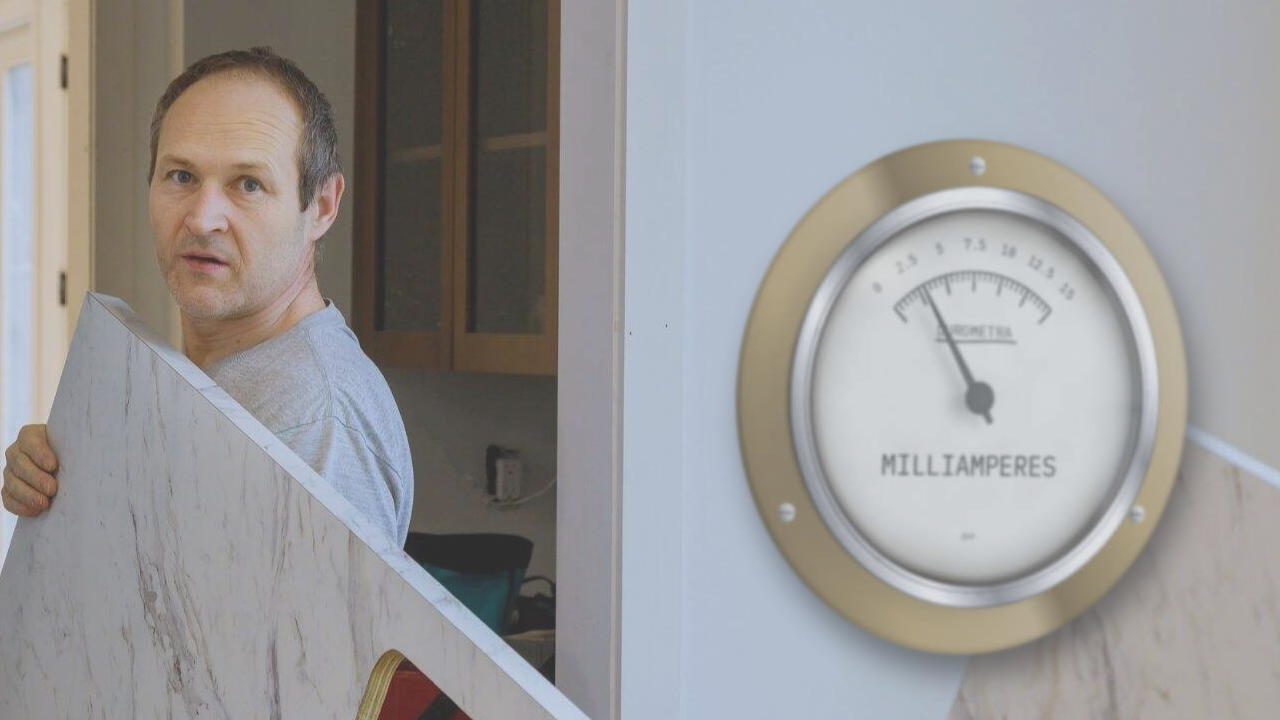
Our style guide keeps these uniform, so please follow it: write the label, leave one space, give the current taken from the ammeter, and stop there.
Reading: 2.5 mA
